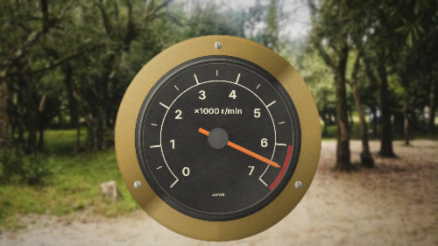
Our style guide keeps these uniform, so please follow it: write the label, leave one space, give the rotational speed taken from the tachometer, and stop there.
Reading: 6500 rpm
